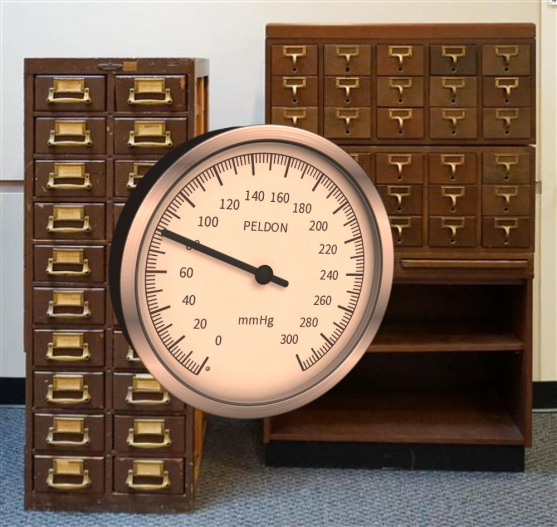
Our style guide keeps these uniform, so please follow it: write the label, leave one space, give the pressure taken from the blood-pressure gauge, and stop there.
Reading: 80 mmHg
